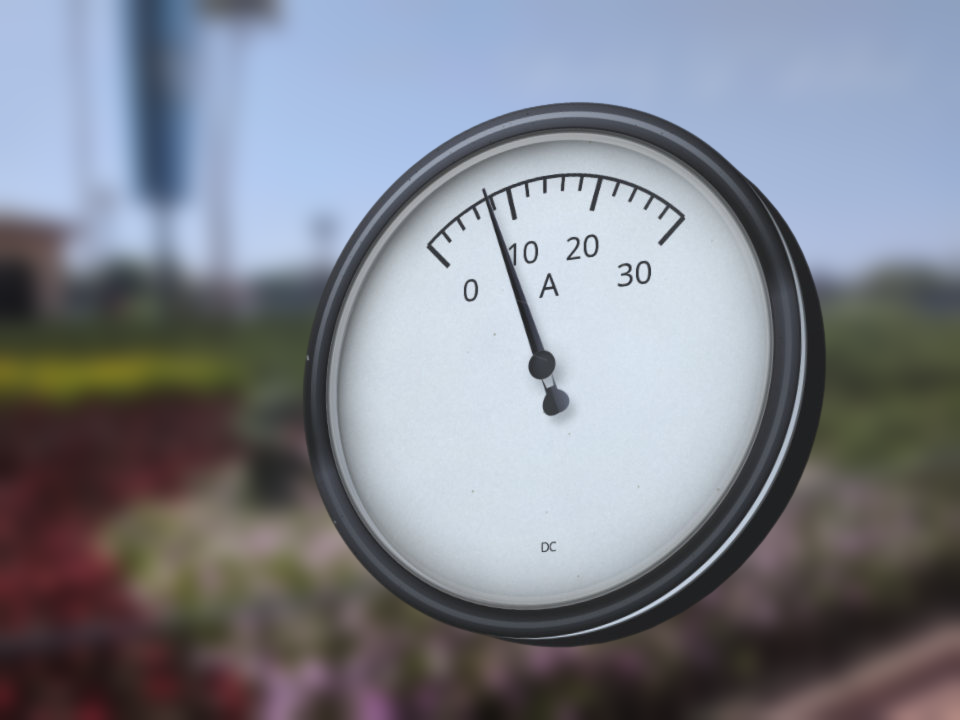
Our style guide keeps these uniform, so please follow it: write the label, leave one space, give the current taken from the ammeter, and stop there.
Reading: 8 A
